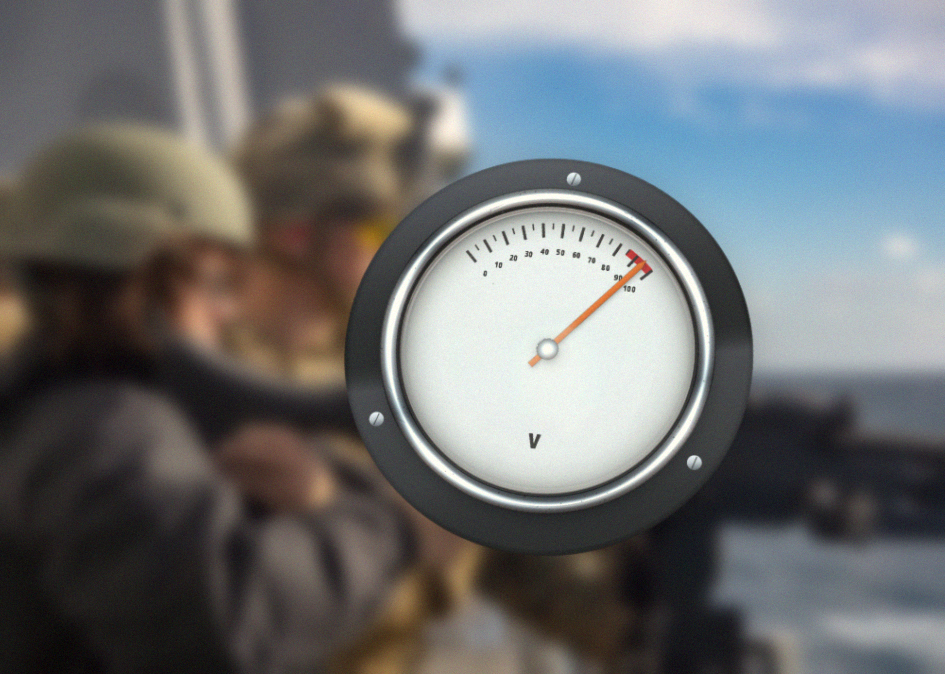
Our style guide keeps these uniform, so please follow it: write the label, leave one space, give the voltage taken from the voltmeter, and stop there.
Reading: 95 V
